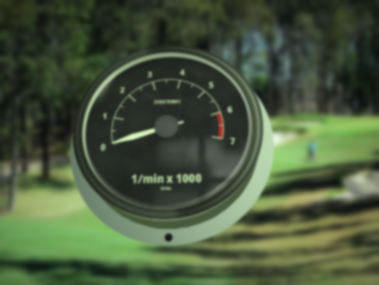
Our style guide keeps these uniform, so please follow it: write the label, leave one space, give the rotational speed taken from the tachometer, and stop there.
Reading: 0 rpm
